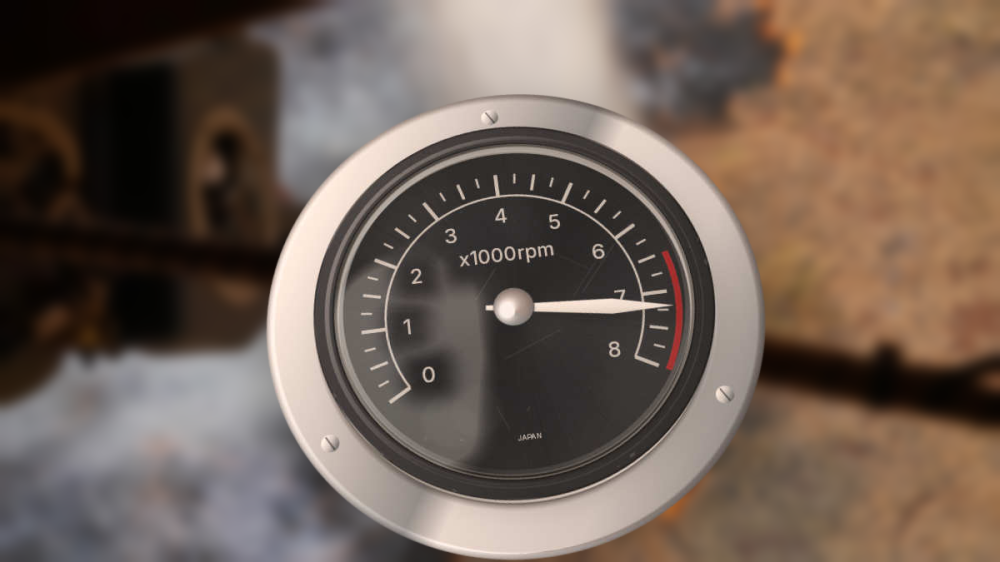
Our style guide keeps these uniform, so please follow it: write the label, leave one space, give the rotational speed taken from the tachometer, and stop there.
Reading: 7250 rpm
